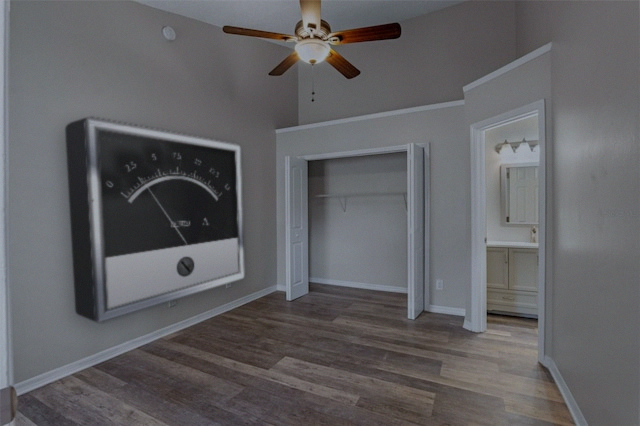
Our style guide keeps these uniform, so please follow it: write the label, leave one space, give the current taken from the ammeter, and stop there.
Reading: 2.5 A
